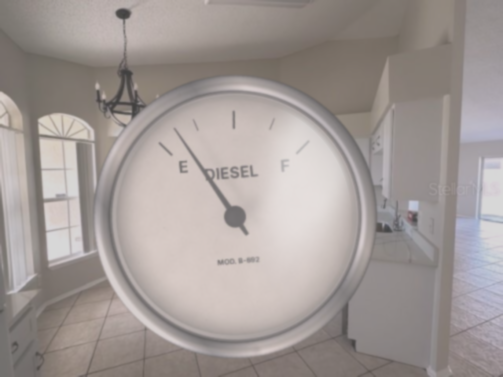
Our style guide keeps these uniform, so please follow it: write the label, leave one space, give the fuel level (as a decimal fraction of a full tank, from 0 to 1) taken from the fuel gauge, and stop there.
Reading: 0.125
